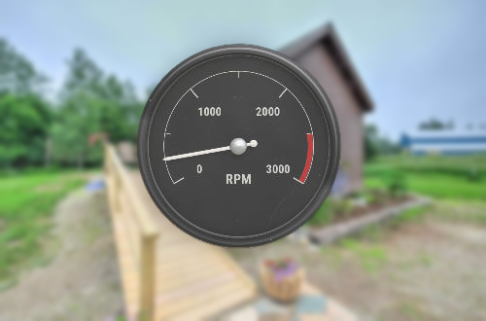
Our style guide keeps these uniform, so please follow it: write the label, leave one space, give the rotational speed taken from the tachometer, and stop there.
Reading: 250 rpm
